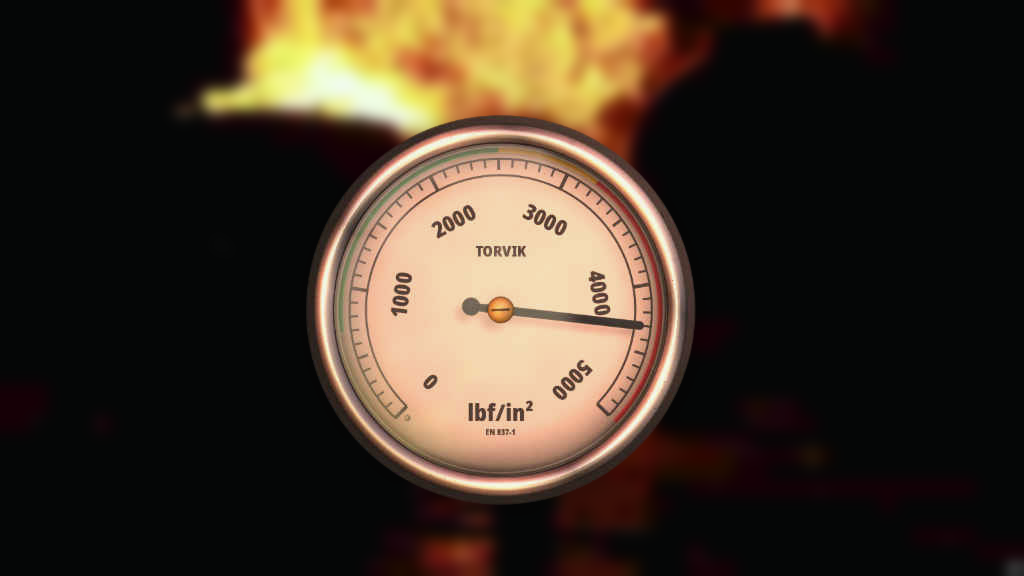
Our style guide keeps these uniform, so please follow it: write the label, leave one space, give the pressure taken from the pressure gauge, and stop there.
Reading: 4300 psi
